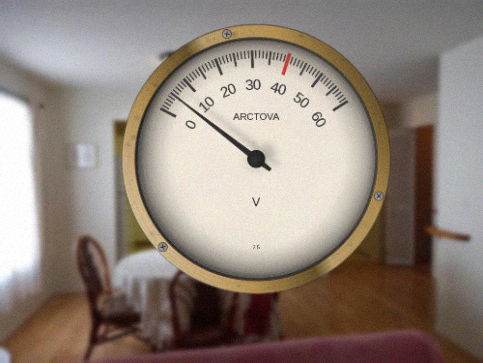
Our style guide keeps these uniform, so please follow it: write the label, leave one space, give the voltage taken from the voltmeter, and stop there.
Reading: 5 V
